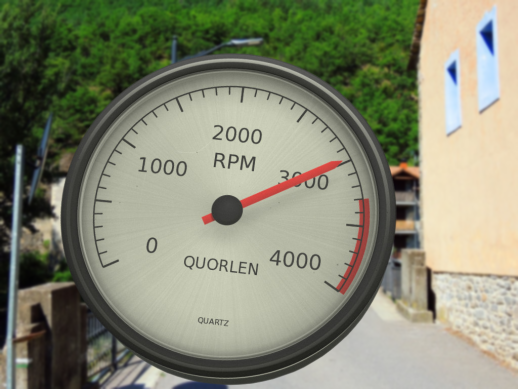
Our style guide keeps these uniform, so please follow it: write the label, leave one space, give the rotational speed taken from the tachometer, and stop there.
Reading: 3000 rpm
